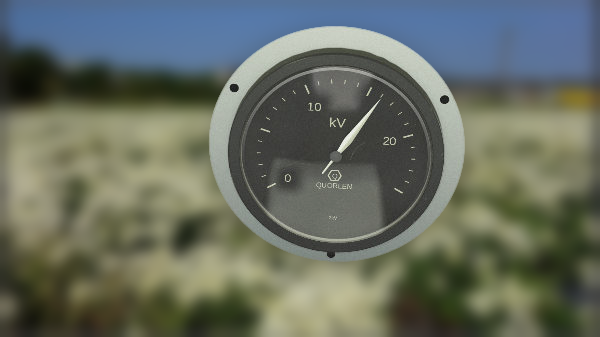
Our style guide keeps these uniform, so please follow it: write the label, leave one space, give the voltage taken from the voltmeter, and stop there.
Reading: 16 kV
